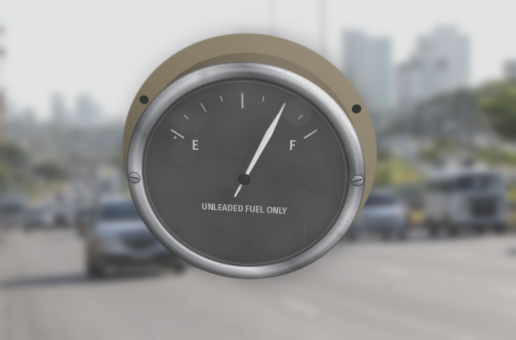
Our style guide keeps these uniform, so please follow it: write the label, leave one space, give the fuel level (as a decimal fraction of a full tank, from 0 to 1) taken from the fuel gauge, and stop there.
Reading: 0.75
